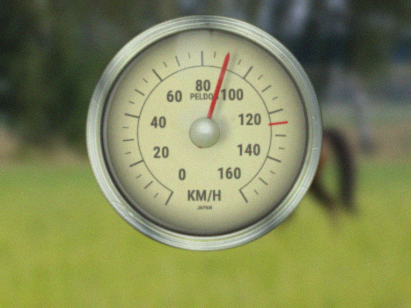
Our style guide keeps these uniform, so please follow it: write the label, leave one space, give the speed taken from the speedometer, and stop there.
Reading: 90 km/h
